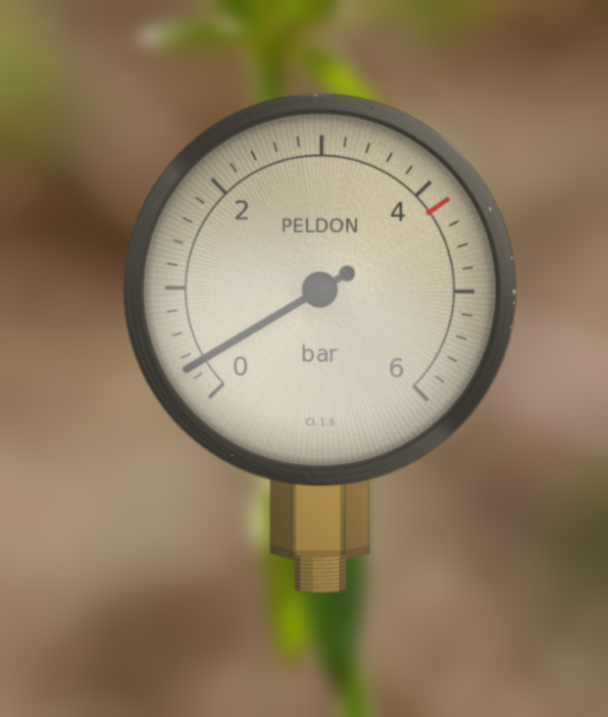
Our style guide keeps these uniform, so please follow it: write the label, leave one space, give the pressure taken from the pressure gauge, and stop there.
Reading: 0.3 bar
